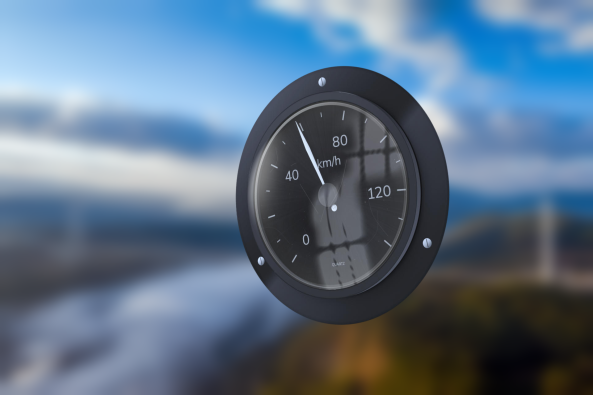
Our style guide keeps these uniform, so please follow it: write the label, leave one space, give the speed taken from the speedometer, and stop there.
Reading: 60 km/h
